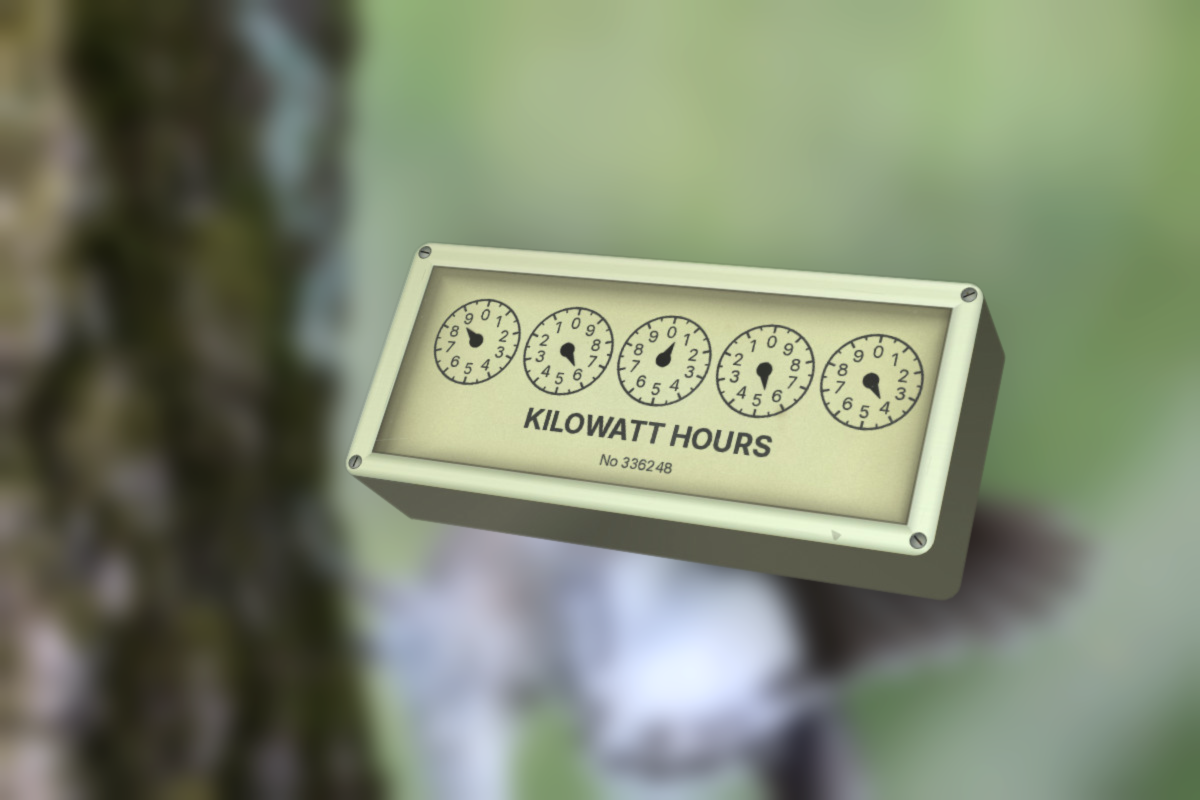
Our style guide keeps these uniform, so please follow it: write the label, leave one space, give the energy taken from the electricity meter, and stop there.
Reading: 86054 kWh
